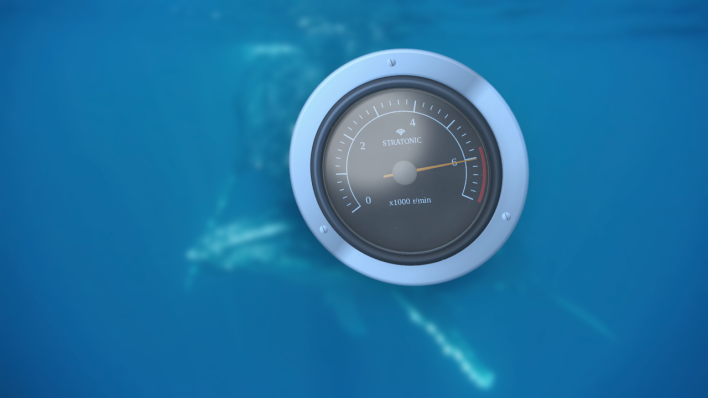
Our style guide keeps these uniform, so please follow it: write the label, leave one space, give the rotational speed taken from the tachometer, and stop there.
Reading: 6000 rpm
